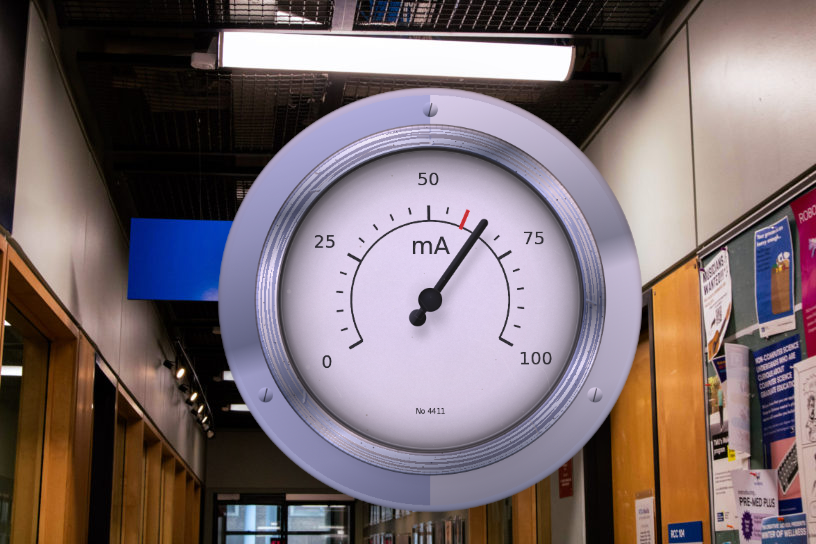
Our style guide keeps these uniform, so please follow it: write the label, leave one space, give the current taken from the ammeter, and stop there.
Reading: 65 mA
